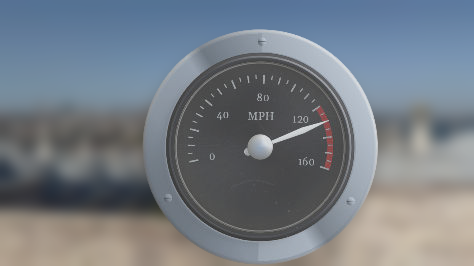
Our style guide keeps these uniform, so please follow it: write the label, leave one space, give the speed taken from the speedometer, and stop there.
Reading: 130 mph
